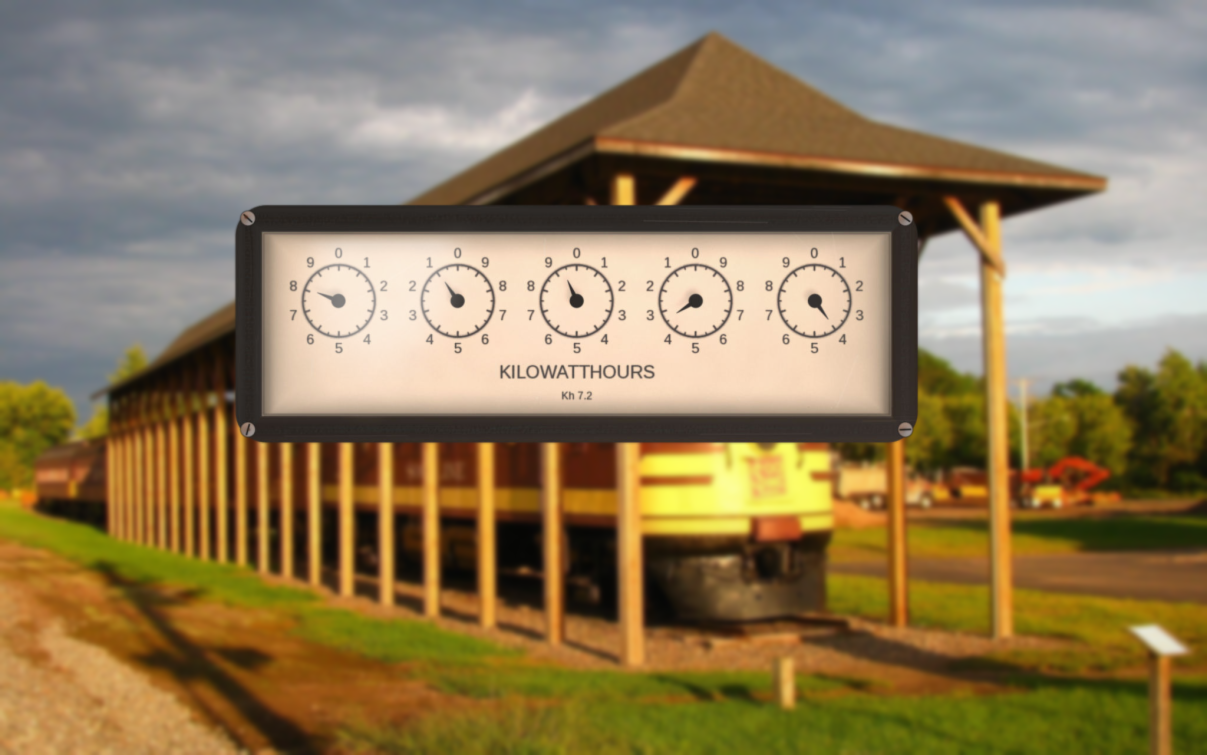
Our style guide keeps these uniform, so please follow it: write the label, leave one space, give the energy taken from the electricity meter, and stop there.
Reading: 80934 kWh
